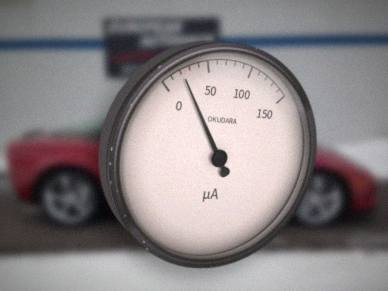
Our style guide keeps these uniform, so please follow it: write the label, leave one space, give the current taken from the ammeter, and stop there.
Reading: 20 µA
